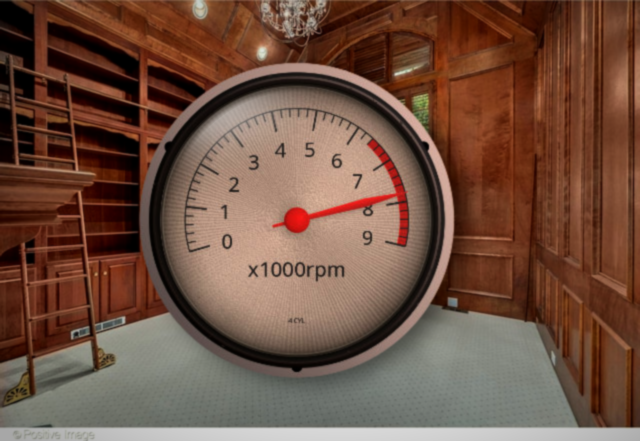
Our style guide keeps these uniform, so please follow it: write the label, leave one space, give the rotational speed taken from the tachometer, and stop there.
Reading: 7800 rpm
